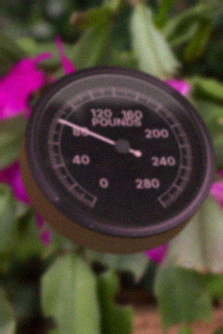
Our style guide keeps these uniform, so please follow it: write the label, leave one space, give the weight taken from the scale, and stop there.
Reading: 80 lb
